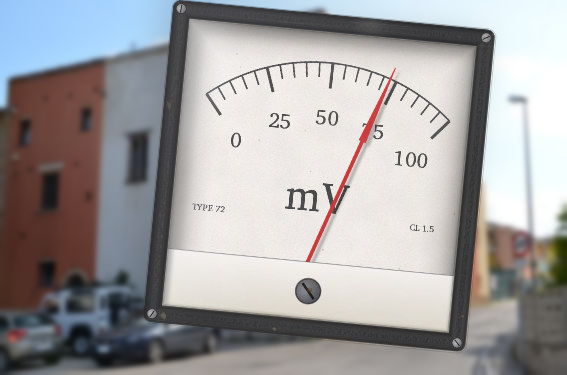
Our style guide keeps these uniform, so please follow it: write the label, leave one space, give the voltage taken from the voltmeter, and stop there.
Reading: 72.5 mV
